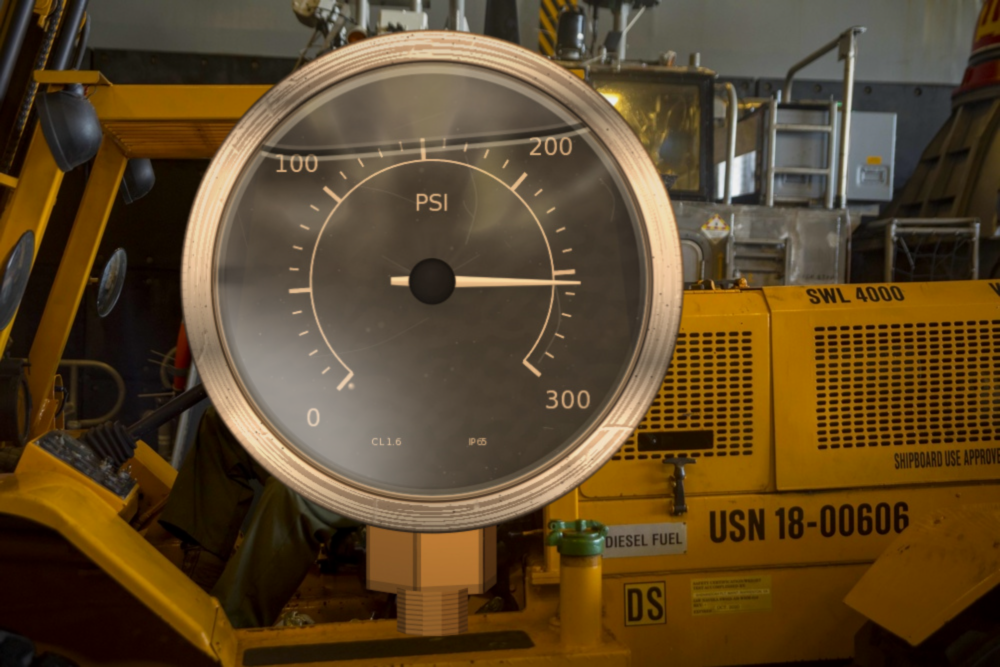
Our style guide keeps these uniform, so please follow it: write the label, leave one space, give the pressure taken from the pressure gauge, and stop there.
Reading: 255 psi
